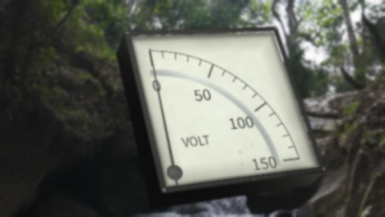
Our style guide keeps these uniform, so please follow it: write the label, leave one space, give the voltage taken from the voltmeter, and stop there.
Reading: 0 V
